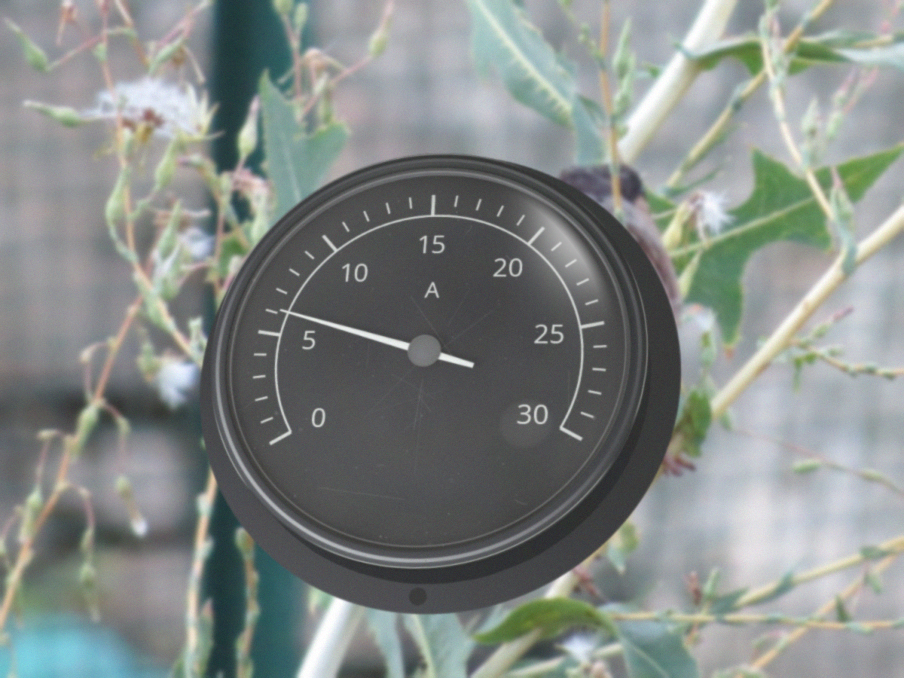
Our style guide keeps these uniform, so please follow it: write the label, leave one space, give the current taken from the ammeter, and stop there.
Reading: 6 A
